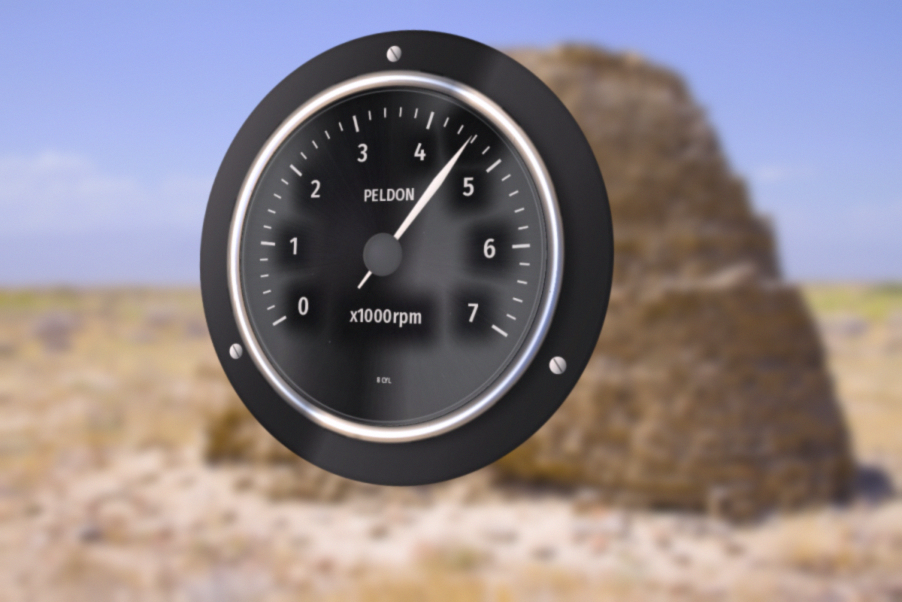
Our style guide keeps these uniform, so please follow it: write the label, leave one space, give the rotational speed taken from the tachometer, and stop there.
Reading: 4600 rpm
